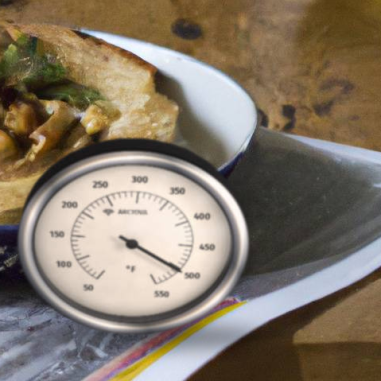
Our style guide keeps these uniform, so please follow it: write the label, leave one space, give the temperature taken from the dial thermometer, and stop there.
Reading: 500 °F
